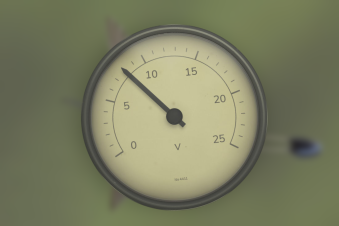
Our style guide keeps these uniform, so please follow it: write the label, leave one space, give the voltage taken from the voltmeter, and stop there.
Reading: 8 V
